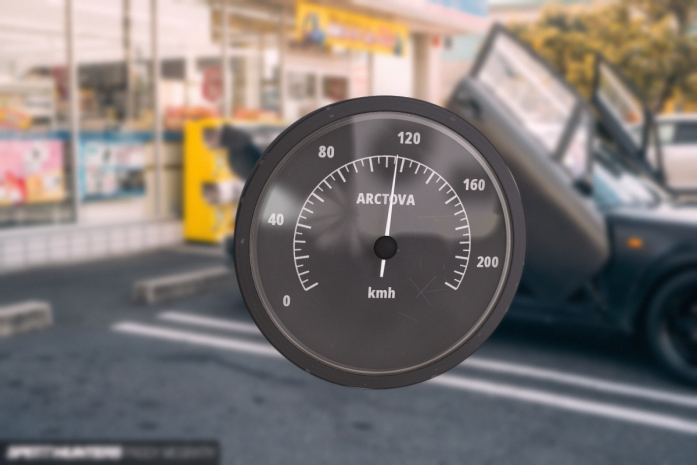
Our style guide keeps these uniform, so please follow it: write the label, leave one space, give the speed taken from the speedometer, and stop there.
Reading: 115 km/h
